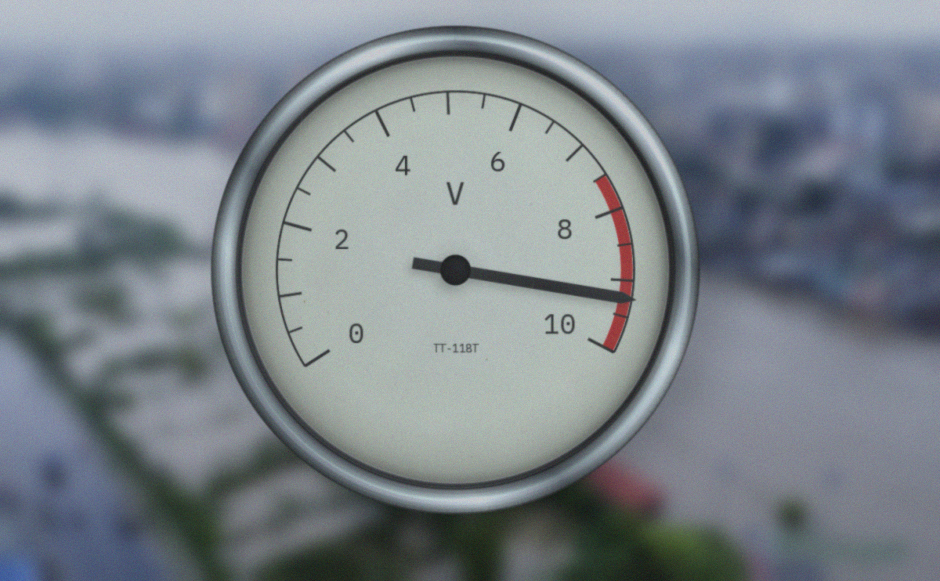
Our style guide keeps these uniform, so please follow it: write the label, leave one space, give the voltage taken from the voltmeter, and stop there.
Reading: 9.25 V
